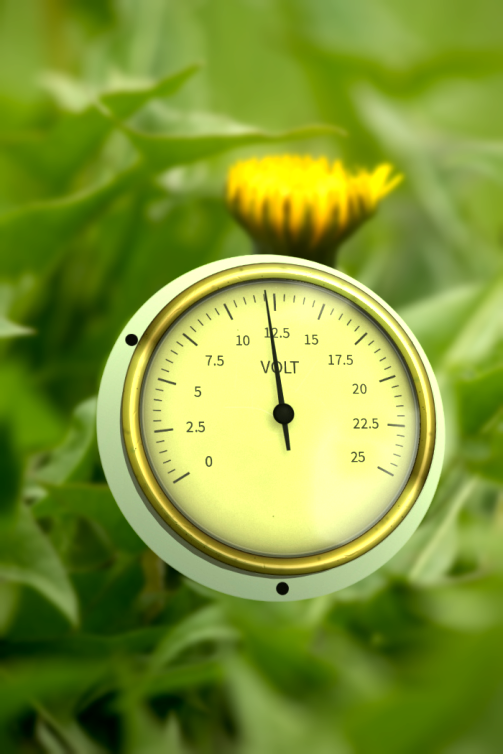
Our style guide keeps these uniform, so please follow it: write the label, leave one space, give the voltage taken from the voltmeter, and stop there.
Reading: 12 V
